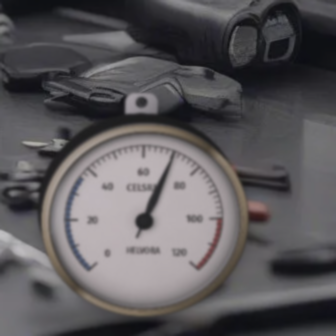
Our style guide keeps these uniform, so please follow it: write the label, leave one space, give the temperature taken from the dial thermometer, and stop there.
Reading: 70 °C
